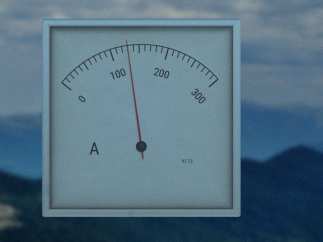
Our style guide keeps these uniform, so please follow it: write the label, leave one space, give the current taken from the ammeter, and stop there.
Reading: 130 A
